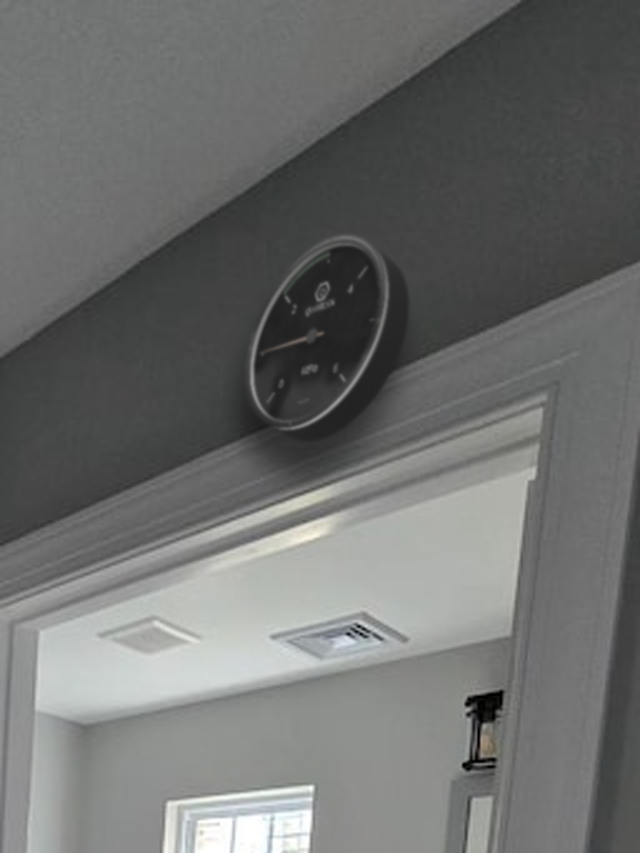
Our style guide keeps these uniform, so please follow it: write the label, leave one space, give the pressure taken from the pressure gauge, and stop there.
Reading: 1 MPa
